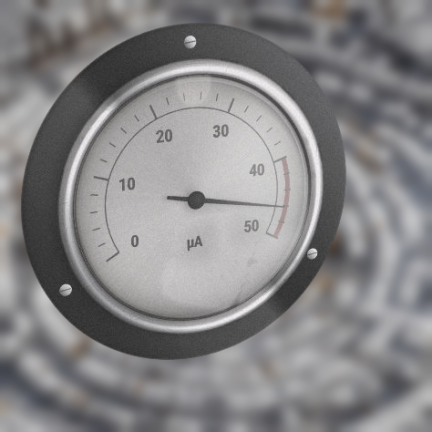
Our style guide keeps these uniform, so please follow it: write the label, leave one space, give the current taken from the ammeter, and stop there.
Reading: 46 µA
